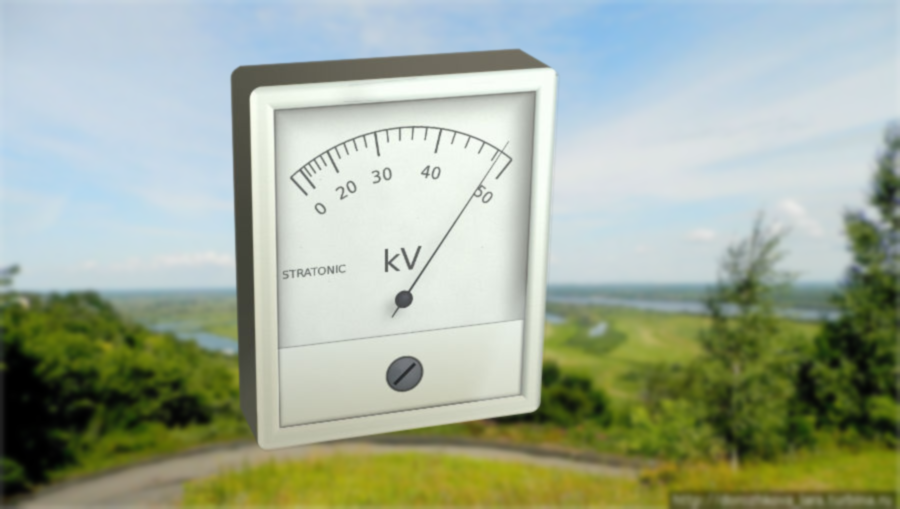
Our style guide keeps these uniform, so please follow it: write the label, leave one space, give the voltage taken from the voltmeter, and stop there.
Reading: 48 kV
